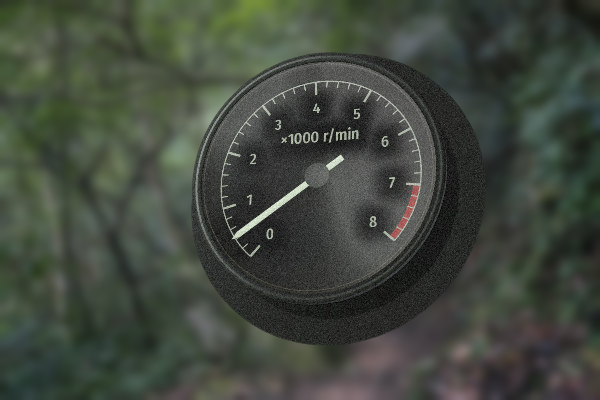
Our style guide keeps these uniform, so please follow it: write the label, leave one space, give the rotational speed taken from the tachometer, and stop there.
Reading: 400 rpm
